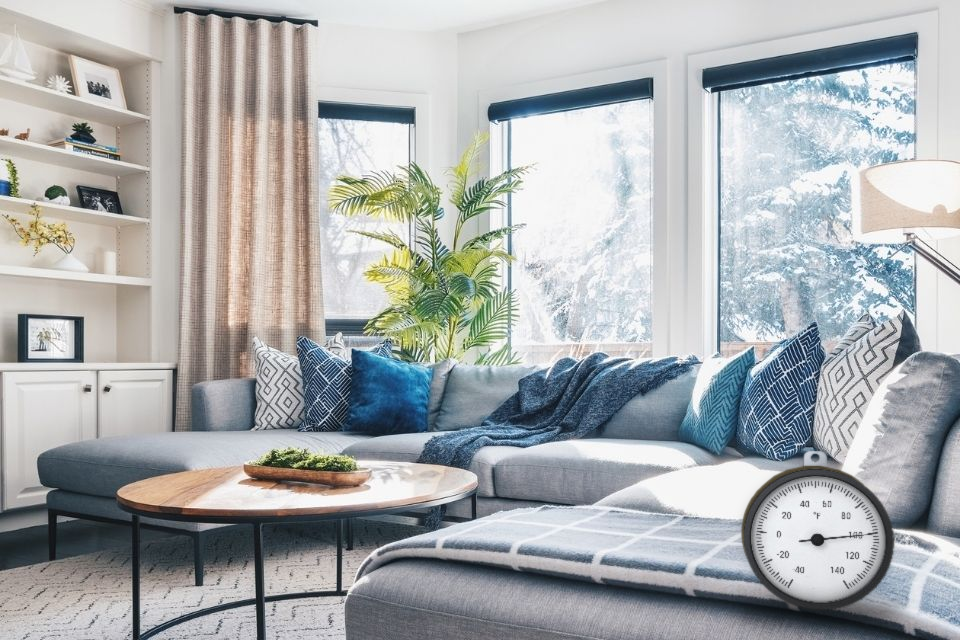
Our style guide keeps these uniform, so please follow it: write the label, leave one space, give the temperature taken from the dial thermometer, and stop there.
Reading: 100 °F
